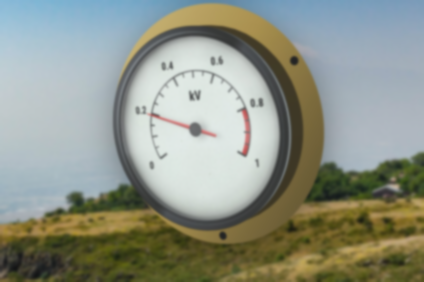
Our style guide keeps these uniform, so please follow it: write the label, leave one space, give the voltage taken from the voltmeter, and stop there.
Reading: 0.2 kV
